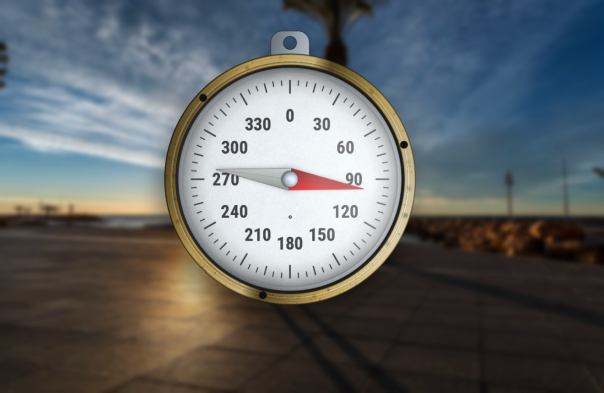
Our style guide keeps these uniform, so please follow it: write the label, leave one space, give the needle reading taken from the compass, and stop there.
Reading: 97.5 °
